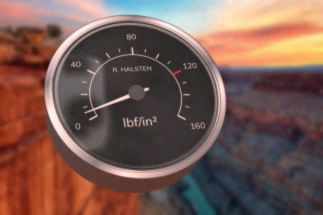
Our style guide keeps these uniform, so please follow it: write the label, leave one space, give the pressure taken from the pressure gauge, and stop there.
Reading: 5 psi
